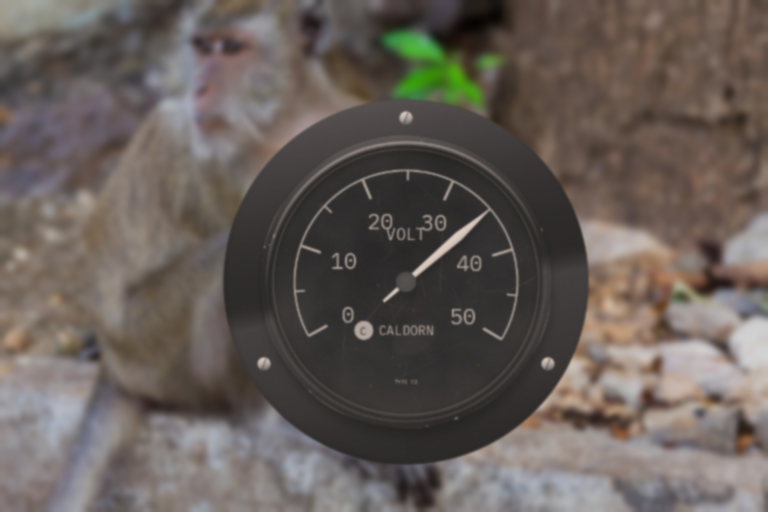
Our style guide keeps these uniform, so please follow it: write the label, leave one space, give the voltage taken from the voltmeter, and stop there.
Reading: 35 V
